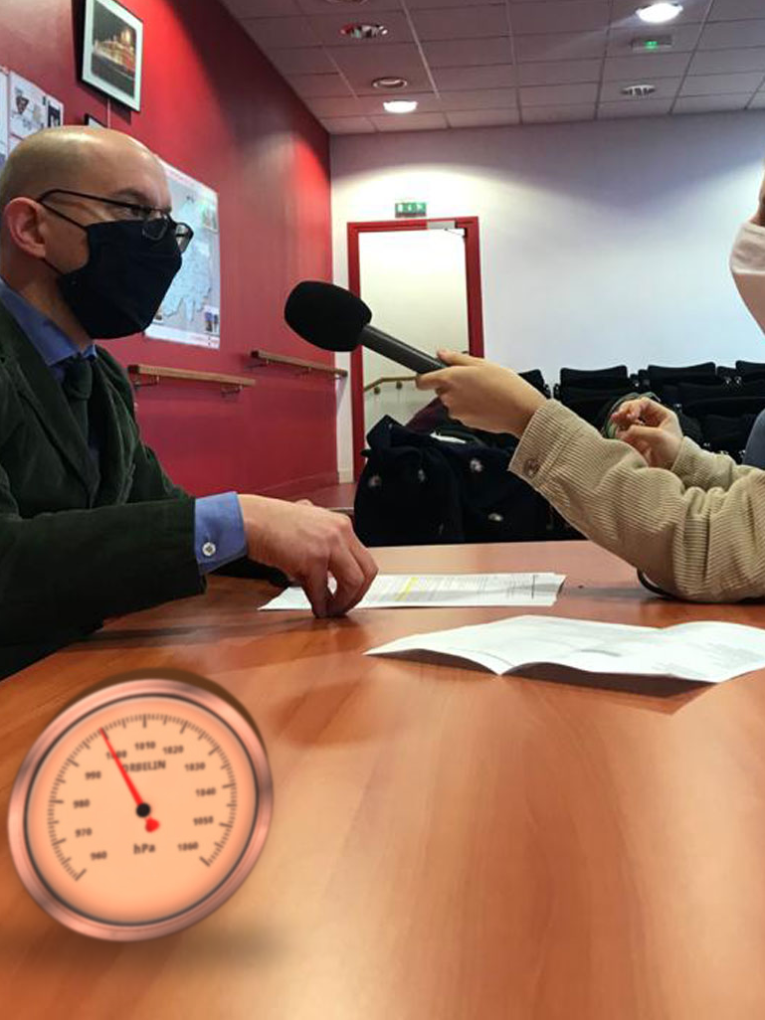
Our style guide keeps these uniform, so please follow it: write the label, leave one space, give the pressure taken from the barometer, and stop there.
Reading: 1000 hPa
